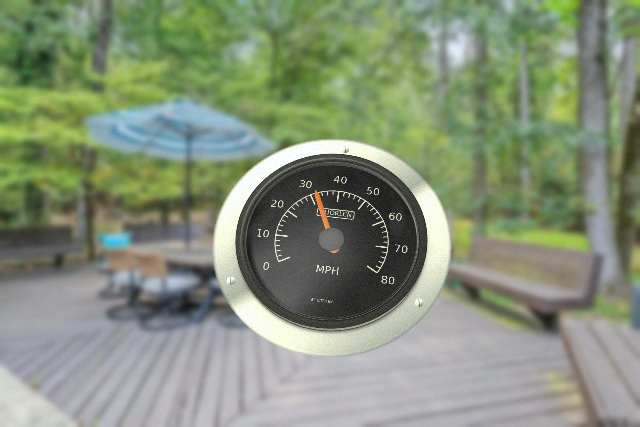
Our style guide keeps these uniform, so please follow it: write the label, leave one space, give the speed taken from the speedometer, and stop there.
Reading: 32 mph
